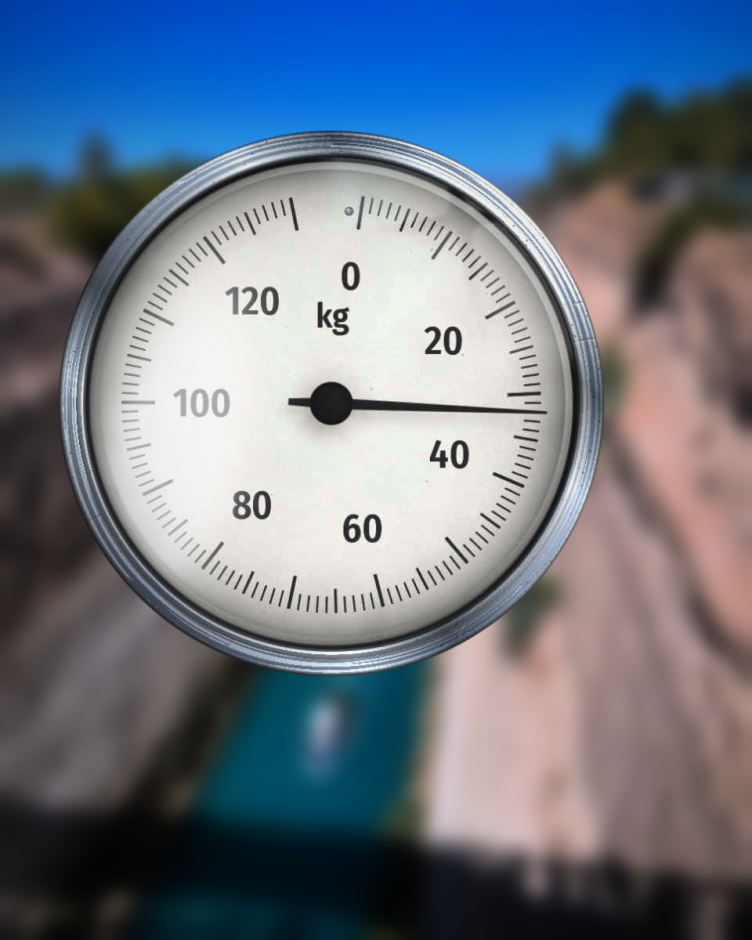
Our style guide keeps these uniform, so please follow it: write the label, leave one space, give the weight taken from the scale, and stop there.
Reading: 32 kg
